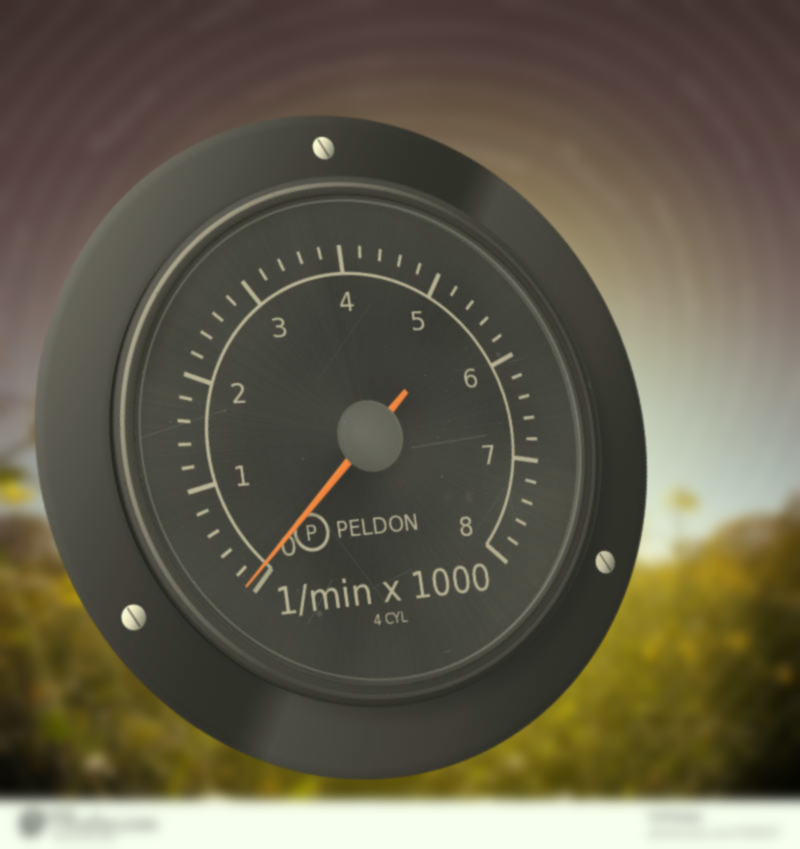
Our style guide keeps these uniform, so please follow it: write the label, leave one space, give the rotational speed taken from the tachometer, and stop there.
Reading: 100 rpm
